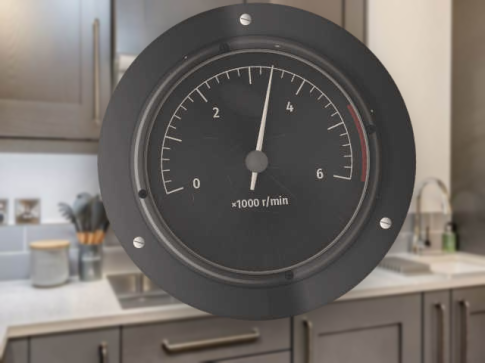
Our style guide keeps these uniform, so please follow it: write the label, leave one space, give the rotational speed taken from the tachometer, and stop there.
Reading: 3400 rpm
